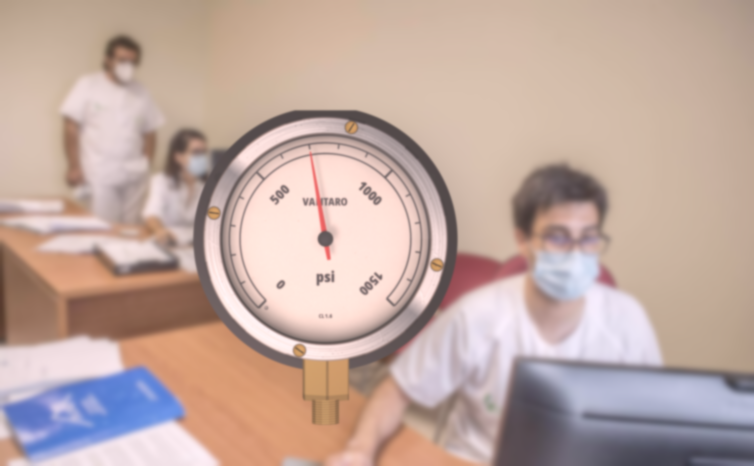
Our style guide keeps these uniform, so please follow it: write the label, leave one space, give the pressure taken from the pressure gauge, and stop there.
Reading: 700 psi
